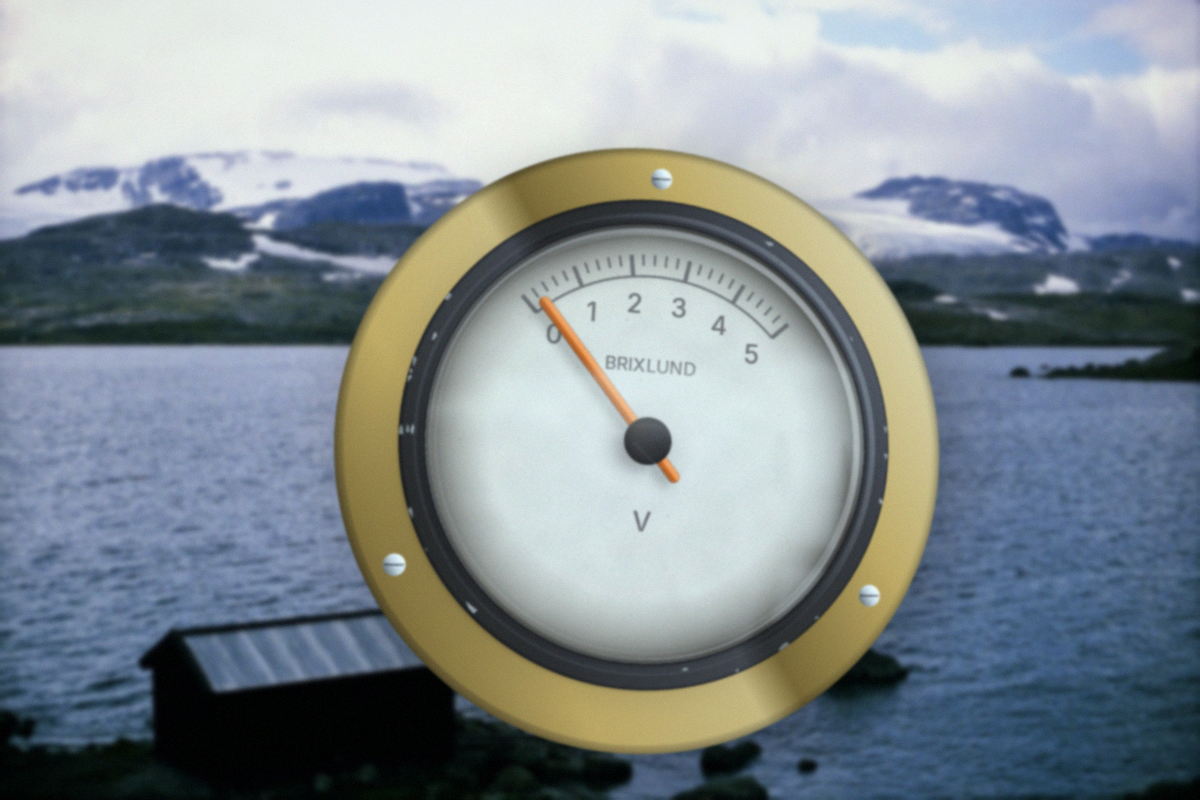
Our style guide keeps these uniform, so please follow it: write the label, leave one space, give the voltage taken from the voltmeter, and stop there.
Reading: 0.2 V
